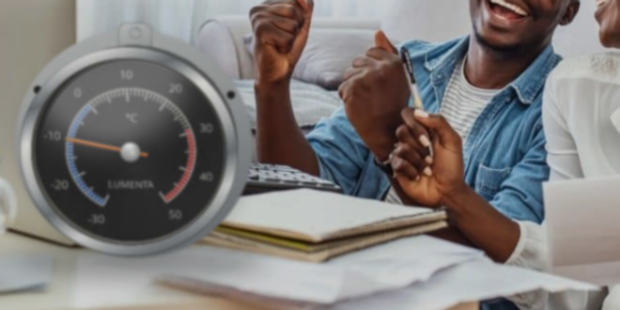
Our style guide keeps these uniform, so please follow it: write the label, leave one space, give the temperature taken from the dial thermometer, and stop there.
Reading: -10 °C
